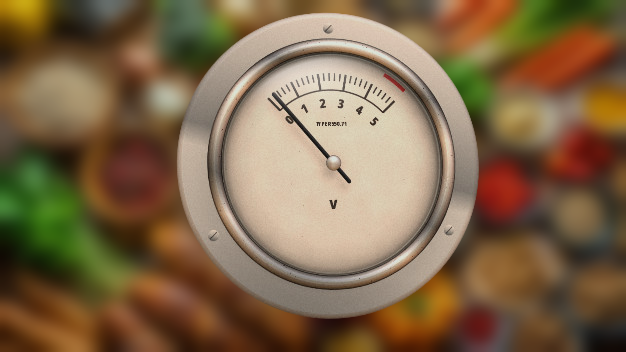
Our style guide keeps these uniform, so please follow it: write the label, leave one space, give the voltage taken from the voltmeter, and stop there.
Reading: 0.2 V
